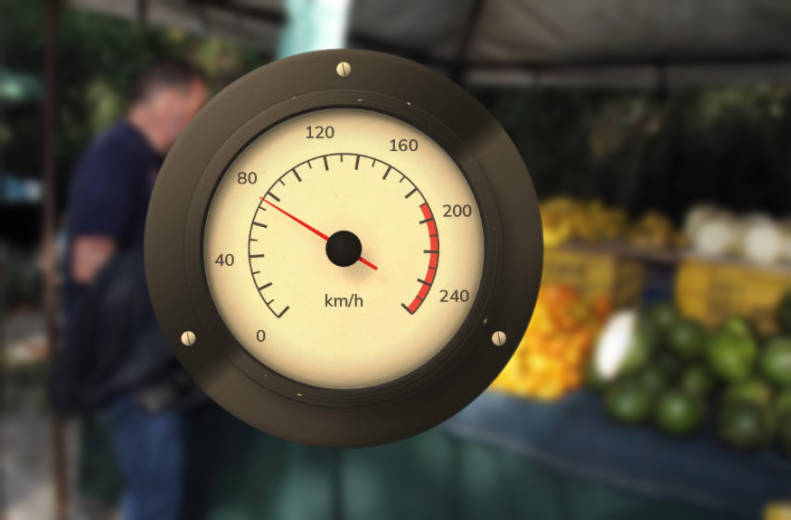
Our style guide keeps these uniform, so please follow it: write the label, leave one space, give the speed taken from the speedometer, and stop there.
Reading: 75 km/h
